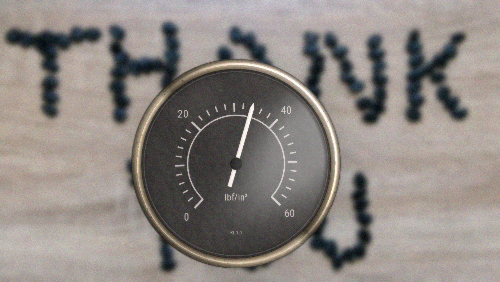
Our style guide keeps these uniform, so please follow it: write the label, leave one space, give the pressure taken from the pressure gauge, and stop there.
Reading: 34 psi
